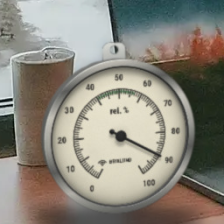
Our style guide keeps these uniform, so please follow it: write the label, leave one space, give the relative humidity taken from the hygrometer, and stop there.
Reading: 90 %
